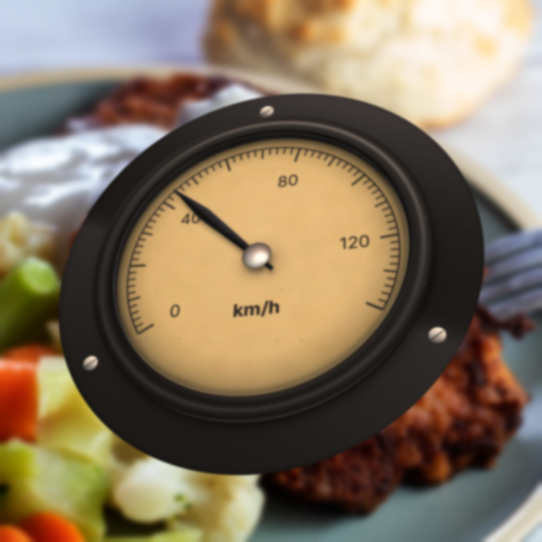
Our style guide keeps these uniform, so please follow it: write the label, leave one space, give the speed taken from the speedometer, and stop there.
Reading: 44 km/h
